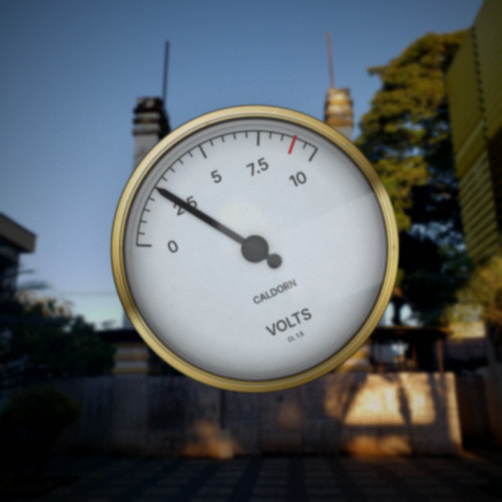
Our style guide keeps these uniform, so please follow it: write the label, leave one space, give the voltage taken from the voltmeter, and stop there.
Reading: 2.5 V
